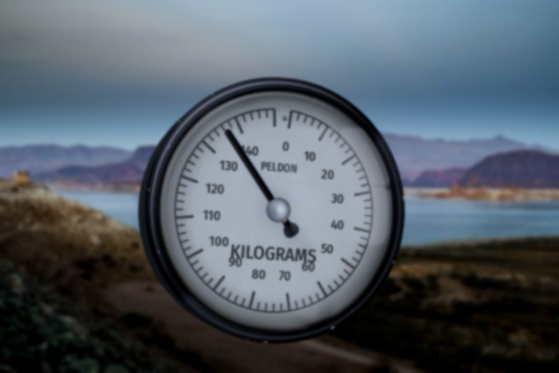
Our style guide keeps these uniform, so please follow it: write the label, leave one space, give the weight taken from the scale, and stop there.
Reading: 136 kg
